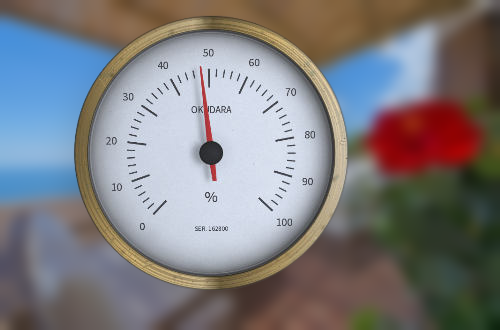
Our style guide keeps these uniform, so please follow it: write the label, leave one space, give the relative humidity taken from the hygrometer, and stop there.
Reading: 48 %
